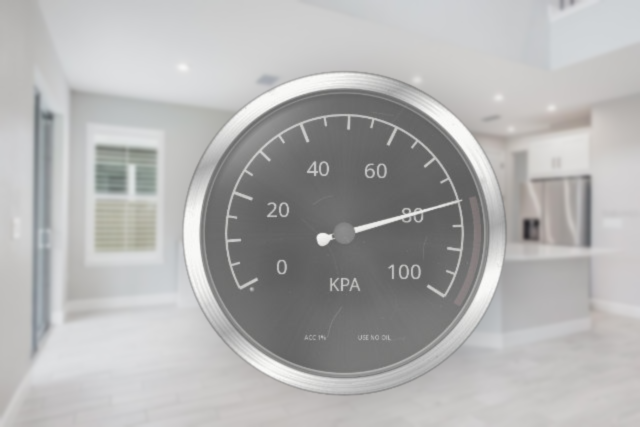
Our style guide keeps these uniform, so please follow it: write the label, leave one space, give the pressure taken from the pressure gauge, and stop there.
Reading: 80 kPa
